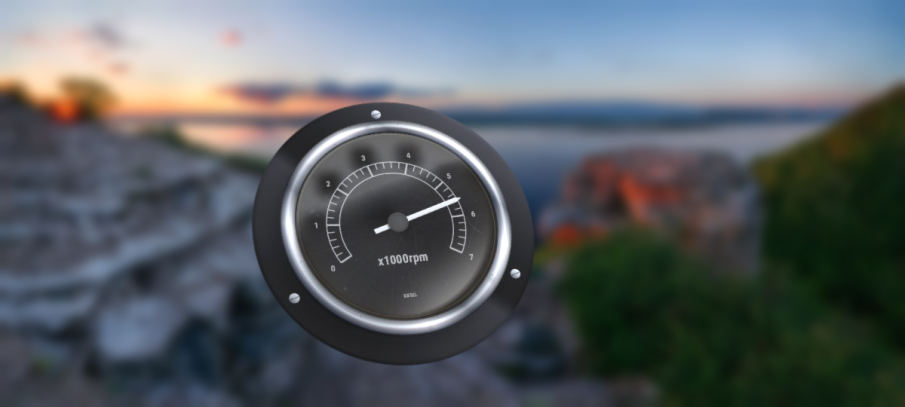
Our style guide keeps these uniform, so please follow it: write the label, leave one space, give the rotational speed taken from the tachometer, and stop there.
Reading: 5600 rpm
